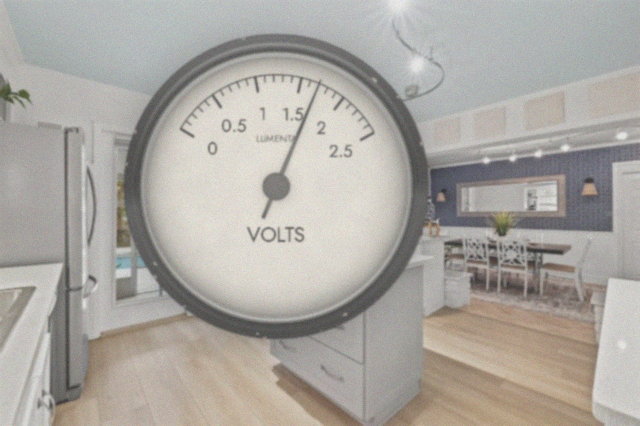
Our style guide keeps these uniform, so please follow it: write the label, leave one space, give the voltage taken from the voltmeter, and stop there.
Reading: 1.7 V
